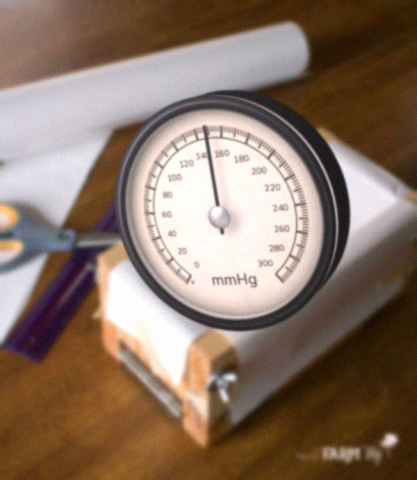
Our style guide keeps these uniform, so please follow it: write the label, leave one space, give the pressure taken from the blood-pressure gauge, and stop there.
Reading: 150 mmHg
